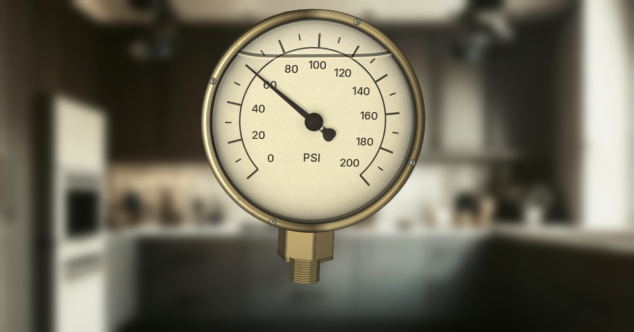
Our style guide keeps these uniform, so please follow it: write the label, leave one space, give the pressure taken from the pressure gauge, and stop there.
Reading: 60 psi
